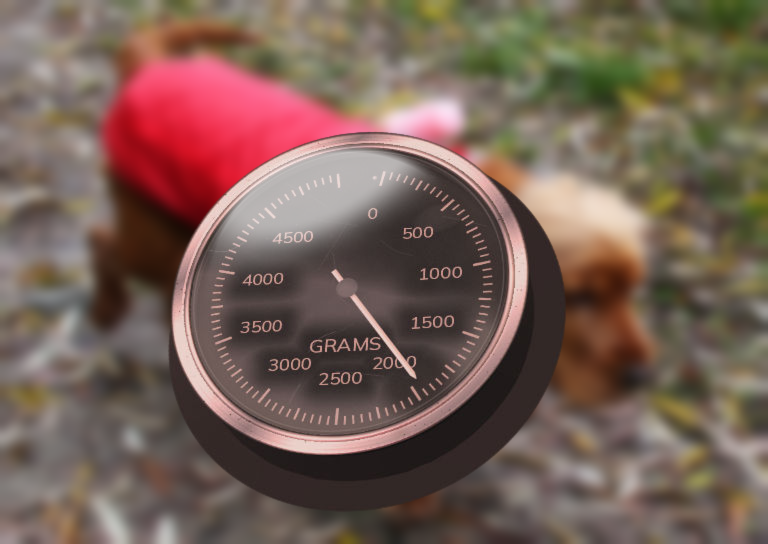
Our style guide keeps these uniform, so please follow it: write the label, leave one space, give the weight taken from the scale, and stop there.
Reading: 1950 g
